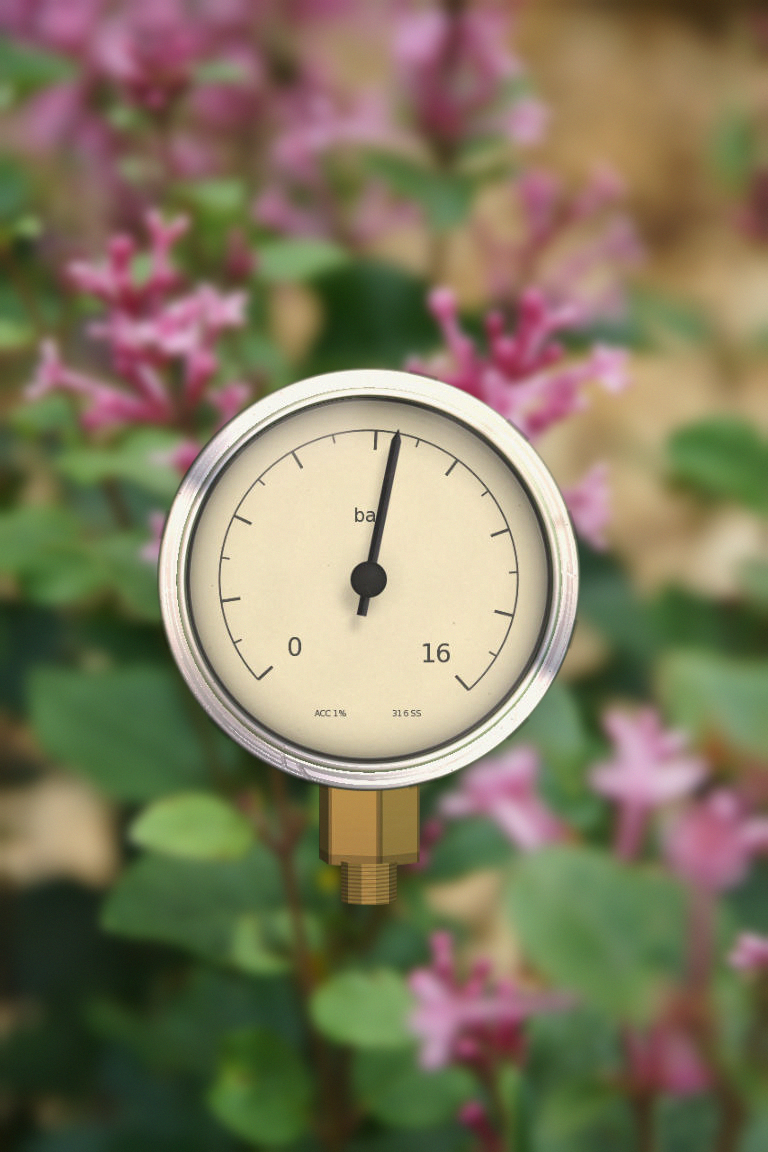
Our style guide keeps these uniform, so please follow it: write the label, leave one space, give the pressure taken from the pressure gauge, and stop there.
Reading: 8.5 bar
